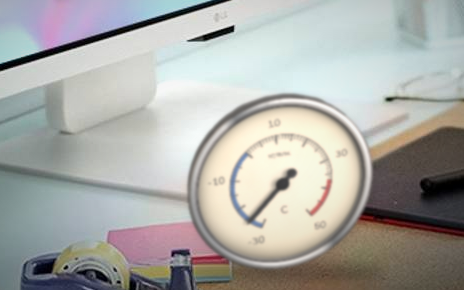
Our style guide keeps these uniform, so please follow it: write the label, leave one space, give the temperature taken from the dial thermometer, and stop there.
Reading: -25 °C
